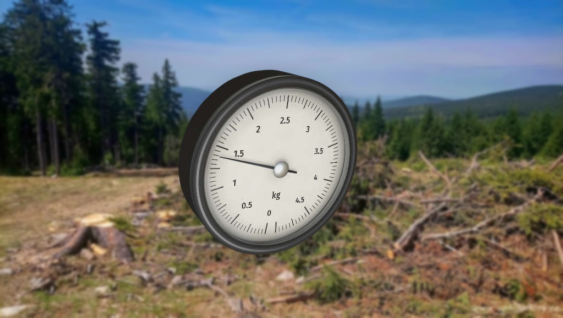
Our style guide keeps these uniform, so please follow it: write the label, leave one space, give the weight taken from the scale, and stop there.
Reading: 1.4 kg
